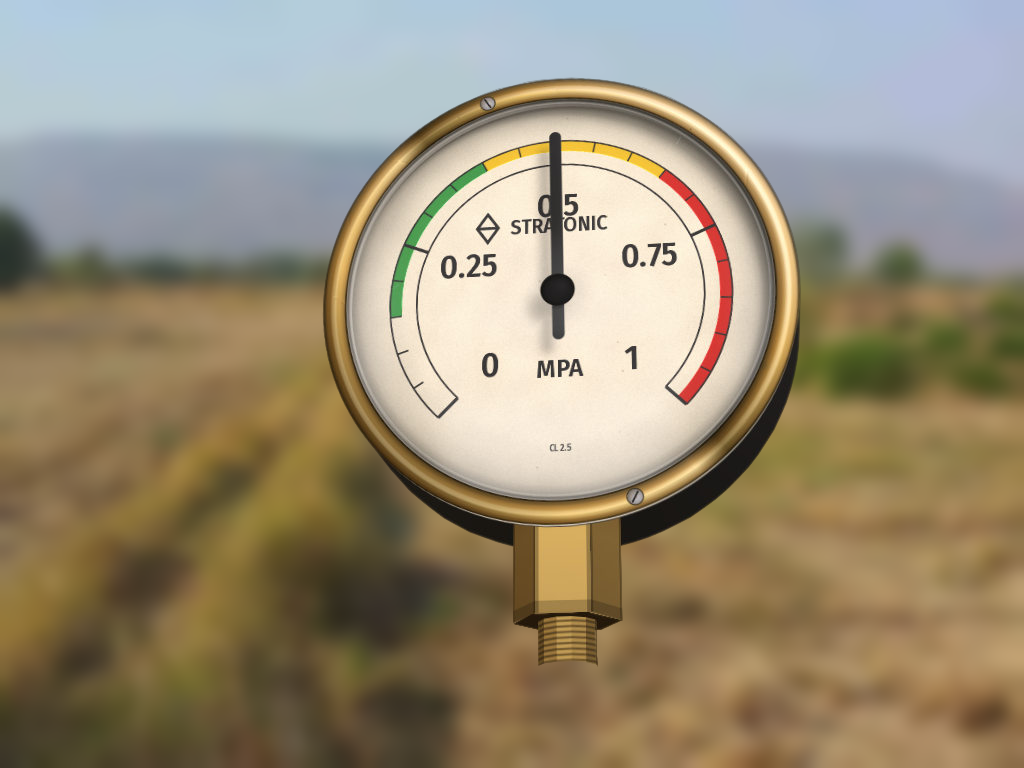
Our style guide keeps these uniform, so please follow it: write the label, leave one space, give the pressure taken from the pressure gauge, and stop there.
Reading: 0.5 MPa
